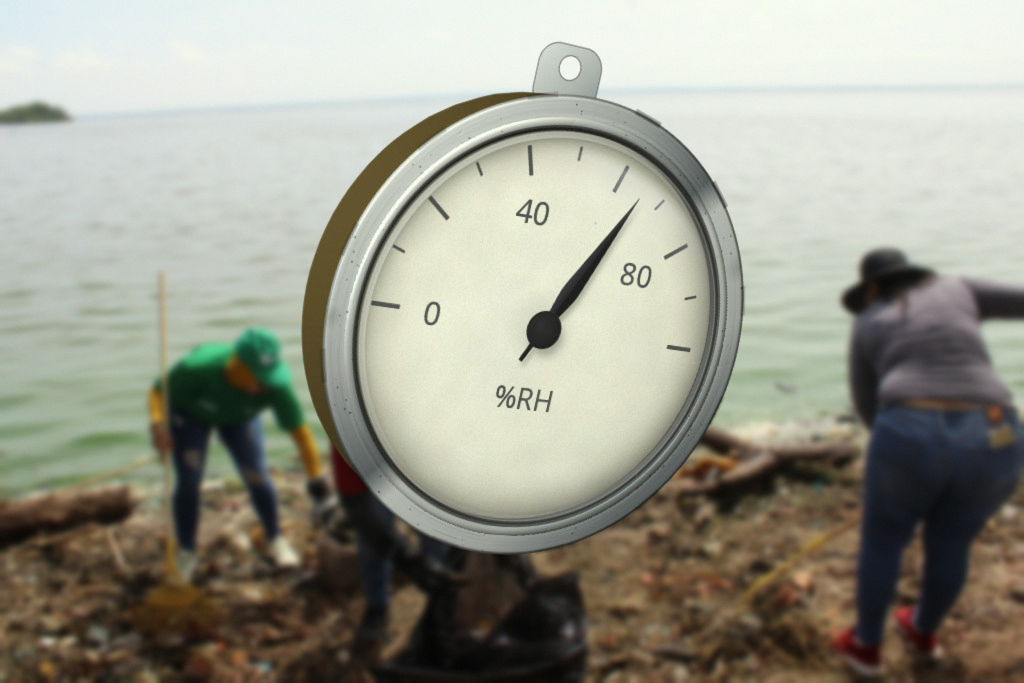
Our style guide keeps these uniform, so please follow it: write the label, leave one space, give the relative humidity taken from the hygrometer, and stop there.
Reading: 65 %
